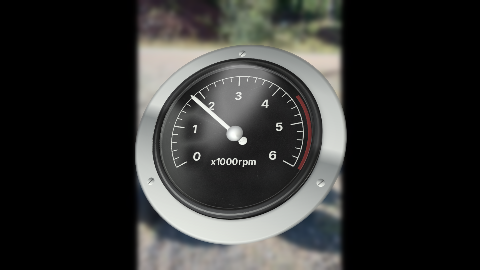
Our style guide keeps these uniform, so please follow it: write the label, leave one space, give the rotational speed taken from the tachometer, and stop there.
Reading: 1800 rpm
